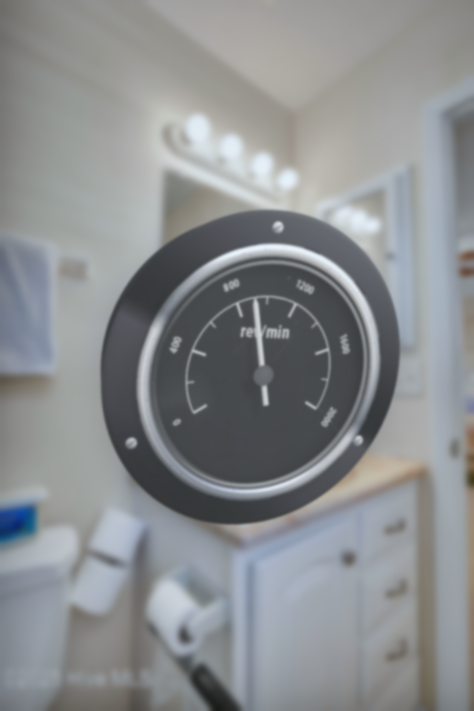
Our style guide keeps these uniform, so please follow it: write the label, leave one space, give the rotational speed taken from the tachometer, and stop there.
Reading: 900 rpm
